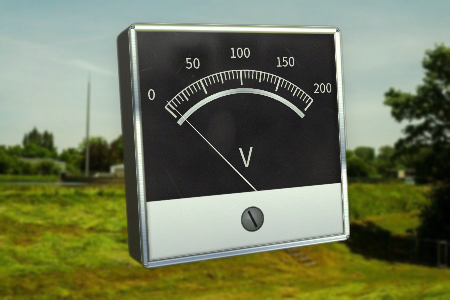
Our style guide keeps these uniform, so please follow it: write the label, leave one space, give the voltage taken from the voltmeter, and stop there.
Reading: 5 V
